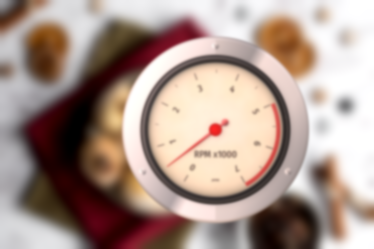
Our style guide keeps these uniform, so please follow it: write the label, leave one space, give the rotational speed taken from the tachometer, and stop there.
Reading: 500 rpm
